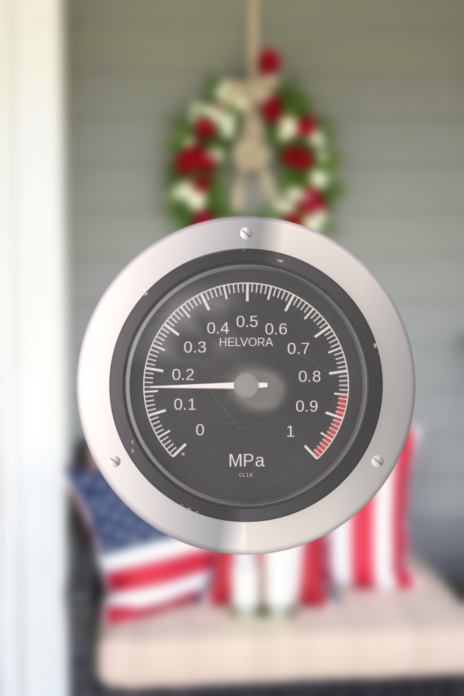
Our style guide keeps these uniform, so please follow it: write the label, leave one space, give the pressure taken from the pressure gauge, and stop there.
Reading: 0.16 MPa
